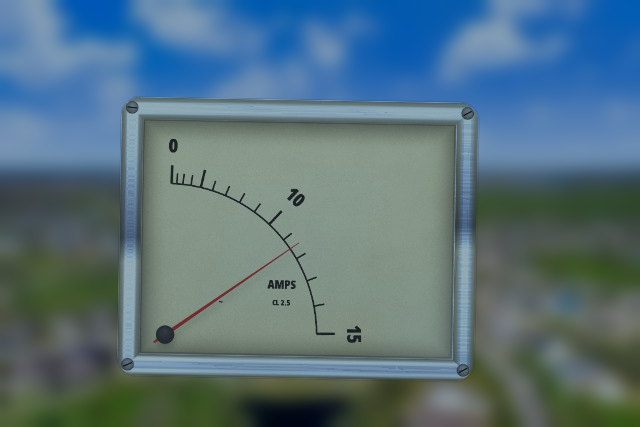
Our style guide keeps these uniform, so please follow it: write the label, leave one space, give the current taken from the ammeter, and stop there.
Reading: 11.5 A
